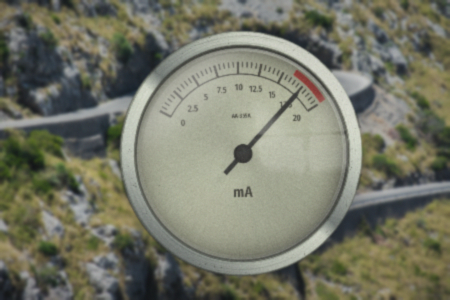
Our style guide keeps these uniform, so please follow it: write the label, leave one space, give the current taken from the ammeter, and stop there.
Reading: 17.5 mA
